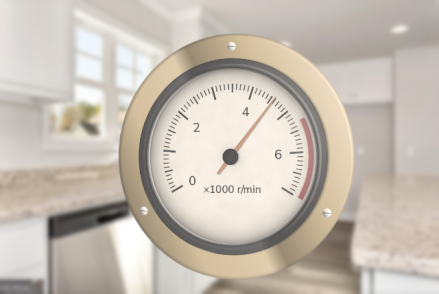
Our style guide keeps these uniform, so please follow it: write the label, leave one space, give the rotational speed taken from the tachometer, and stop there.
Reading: 4600 rpm
